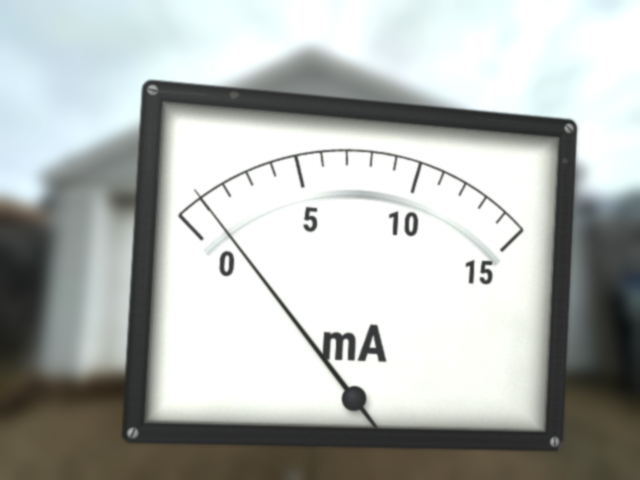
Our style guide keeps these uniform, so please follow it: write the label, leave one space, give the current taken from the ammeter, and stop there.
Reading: 1 mA
